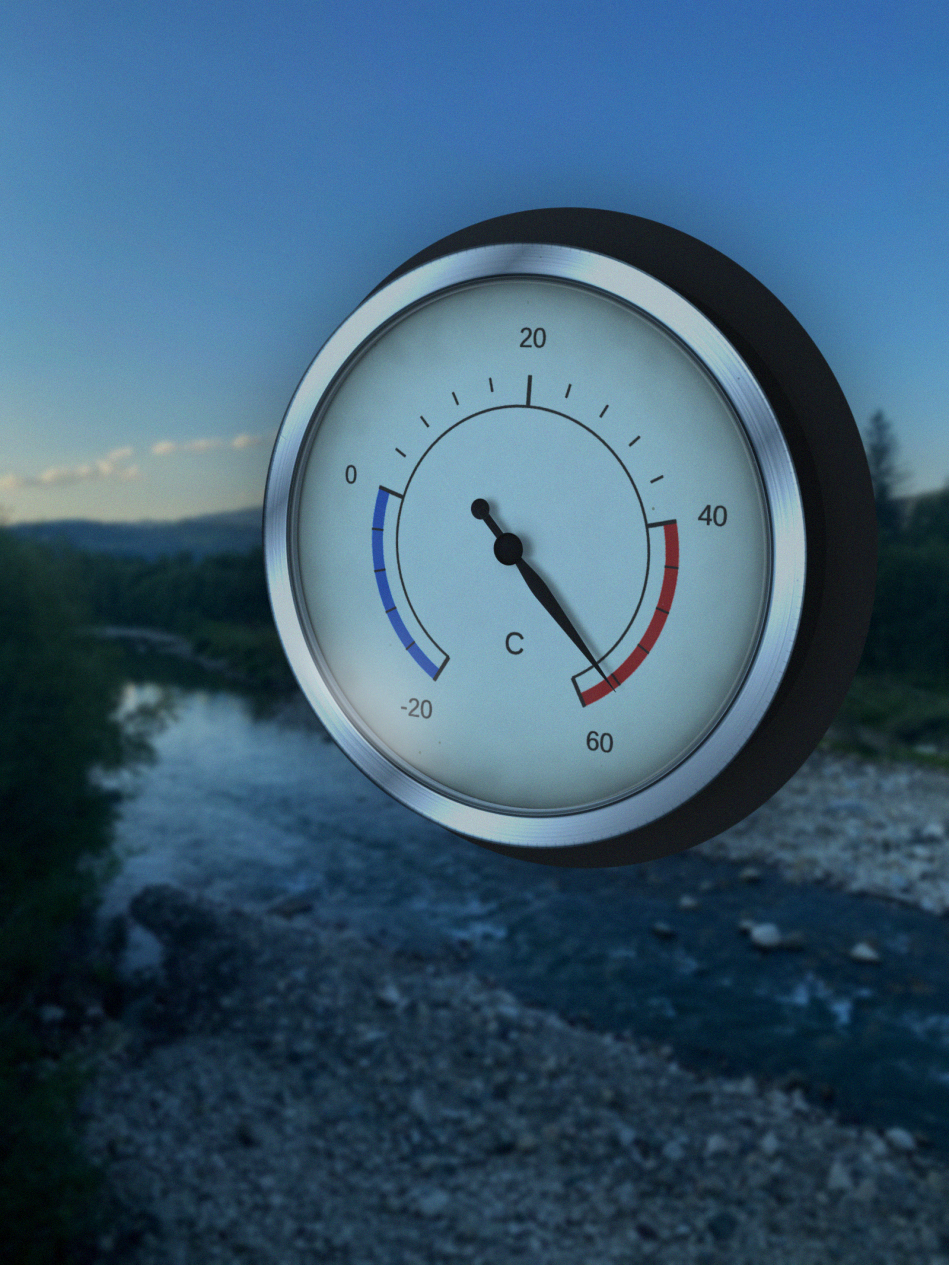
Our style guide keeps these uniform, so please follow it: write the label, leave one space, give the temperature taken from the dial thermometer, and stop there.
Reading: 56 °C
